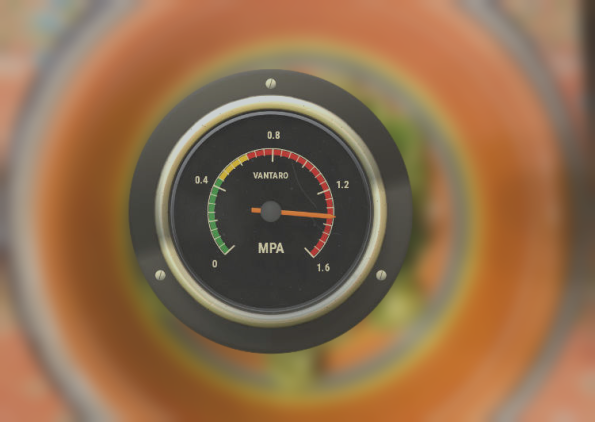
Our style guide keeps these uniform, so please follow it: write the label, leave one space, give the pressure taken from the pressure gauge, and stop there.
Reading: 1.35 MPa
